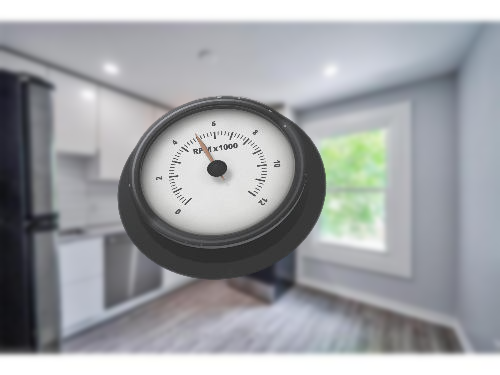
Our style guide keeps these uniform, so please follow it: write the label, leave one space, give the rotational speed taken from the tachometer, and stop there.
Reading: 5000 rpm
